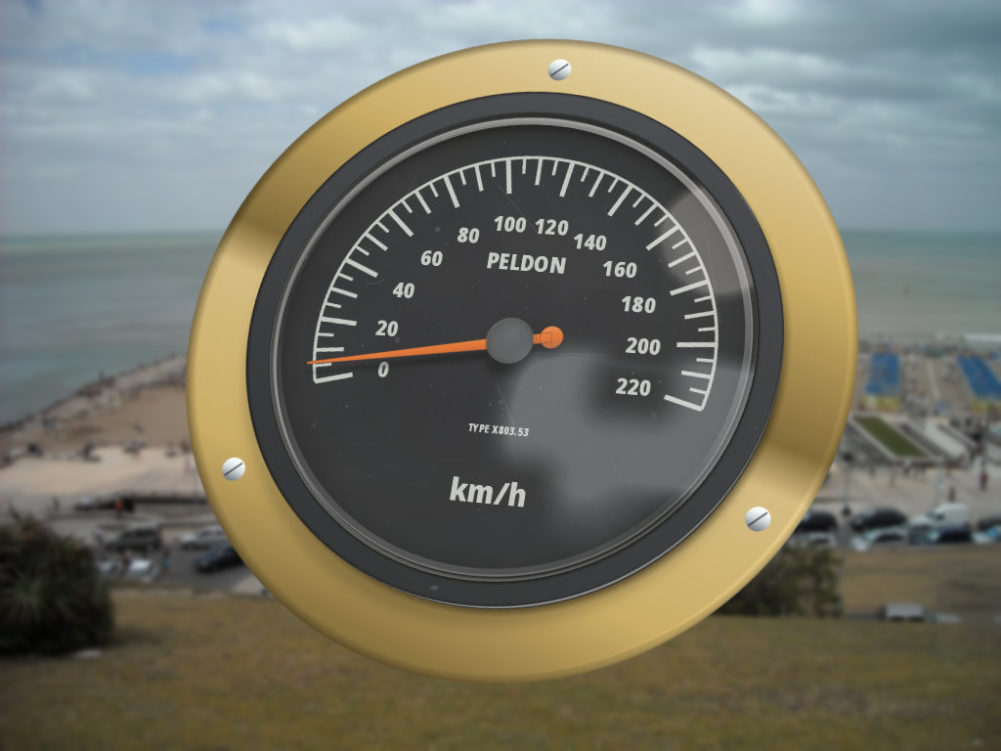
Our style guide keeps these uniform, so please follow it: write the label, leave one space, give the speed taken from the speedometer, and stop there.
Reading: 5 km/h
